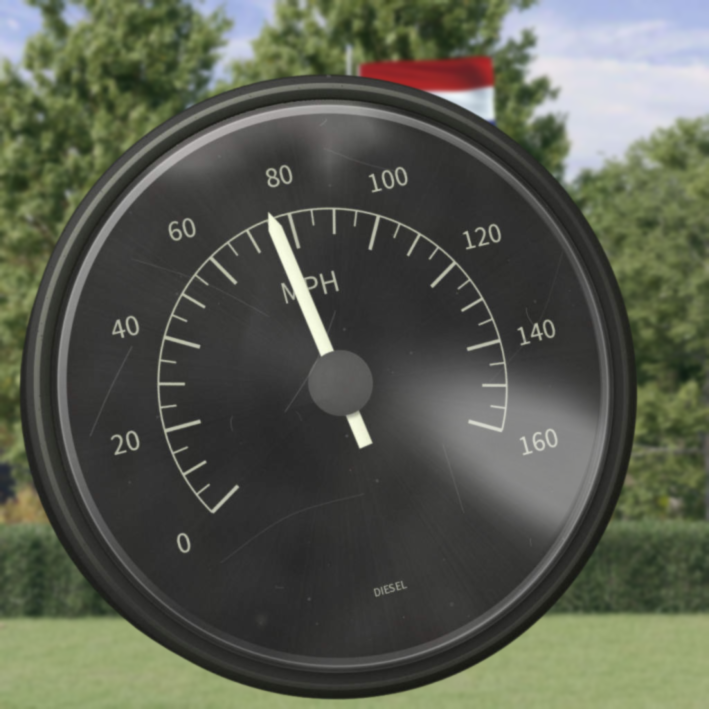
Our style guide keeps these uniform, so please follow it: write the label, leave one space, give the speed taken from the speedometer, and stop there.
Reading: 75 mph
